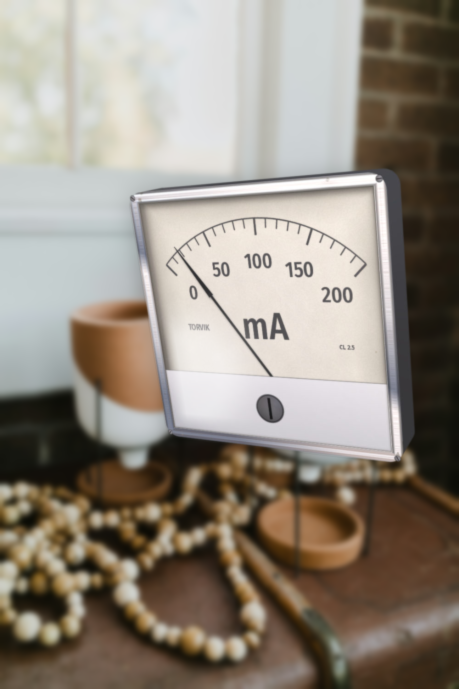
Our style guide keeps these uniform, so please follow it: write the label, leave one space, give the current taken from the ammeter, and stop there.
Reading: 20 mA
